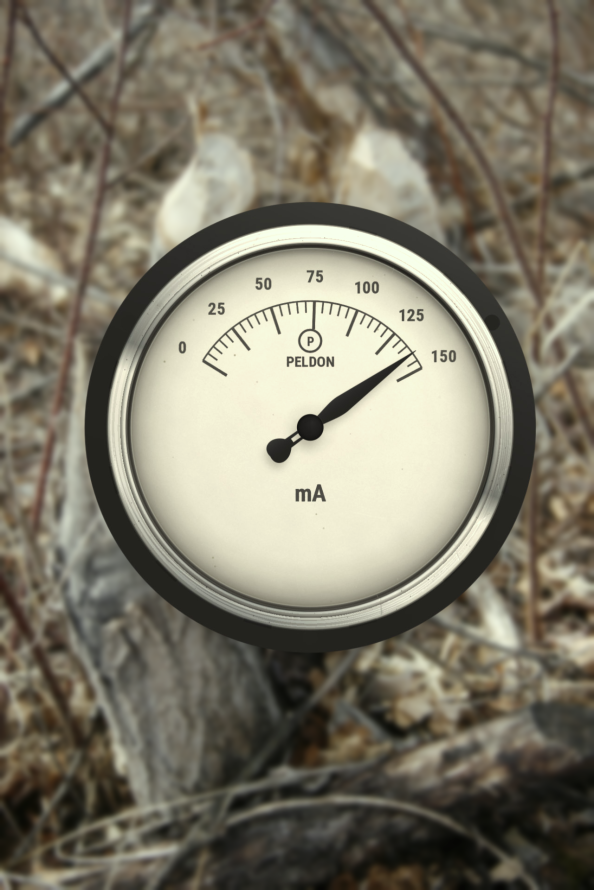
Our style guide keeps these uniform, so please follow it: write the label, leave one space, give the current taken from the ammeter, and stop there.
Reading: 140 mA
